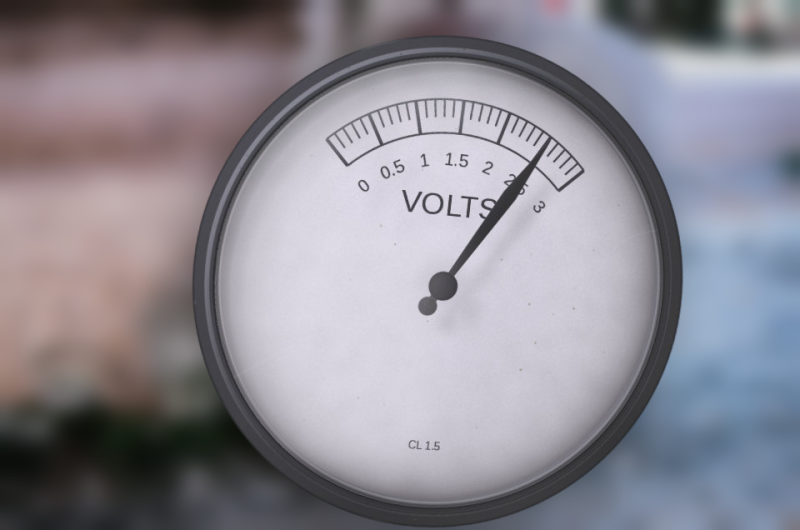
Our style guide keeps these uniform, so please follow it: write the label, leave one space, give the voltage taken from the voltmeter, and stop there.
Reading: 2.5 V
